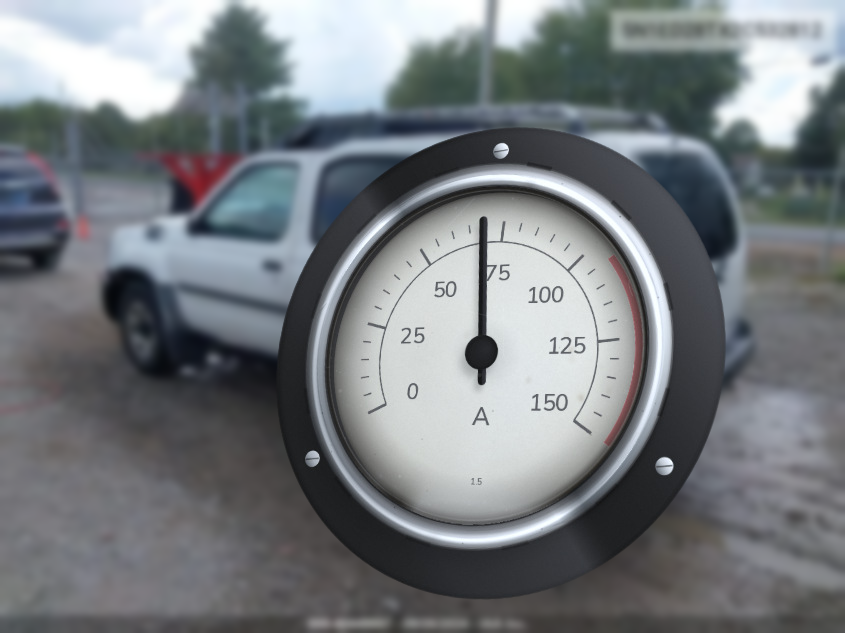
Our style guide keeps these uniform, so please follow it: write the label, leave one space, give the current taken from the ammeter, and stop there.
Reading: 70 A
